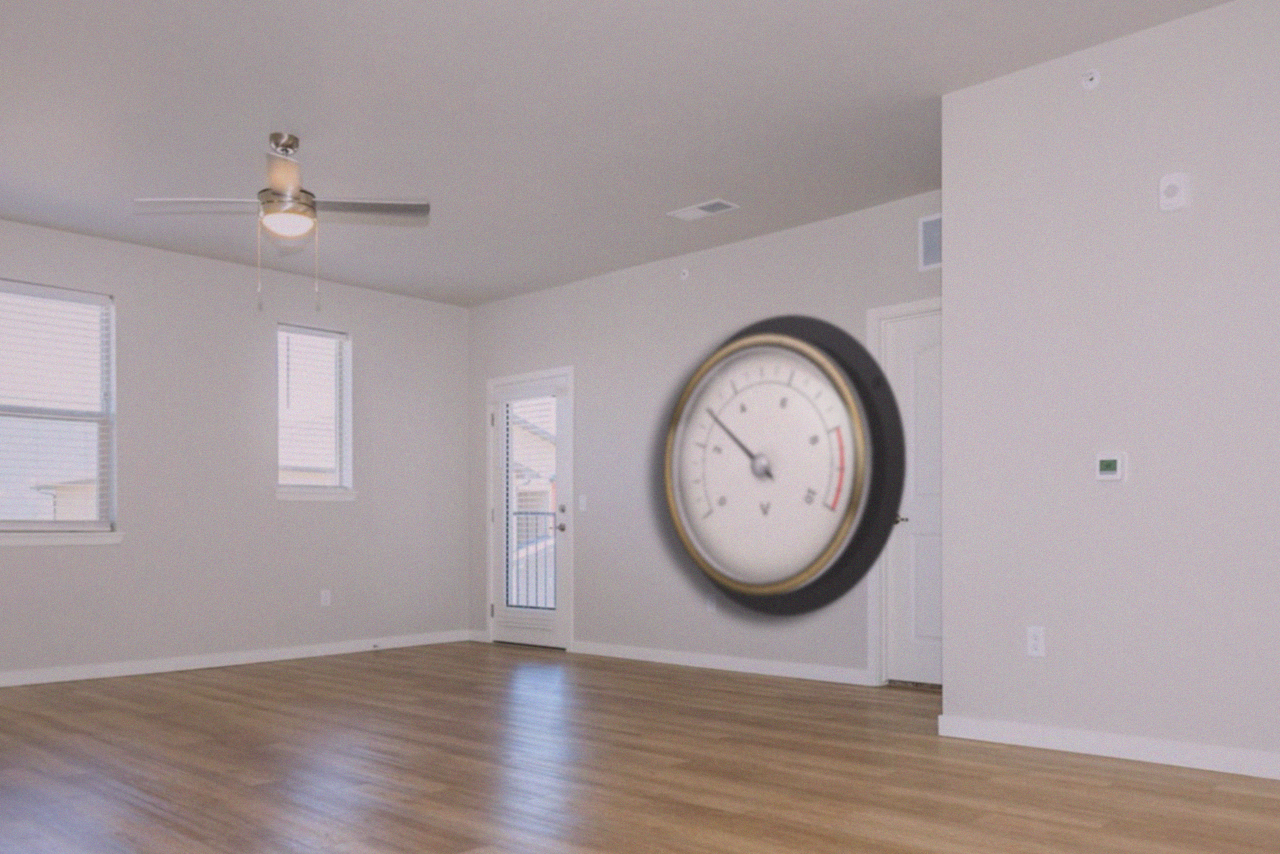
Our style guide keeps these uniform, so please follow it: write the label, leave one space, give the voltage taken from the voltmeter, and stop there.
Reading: 3 V
